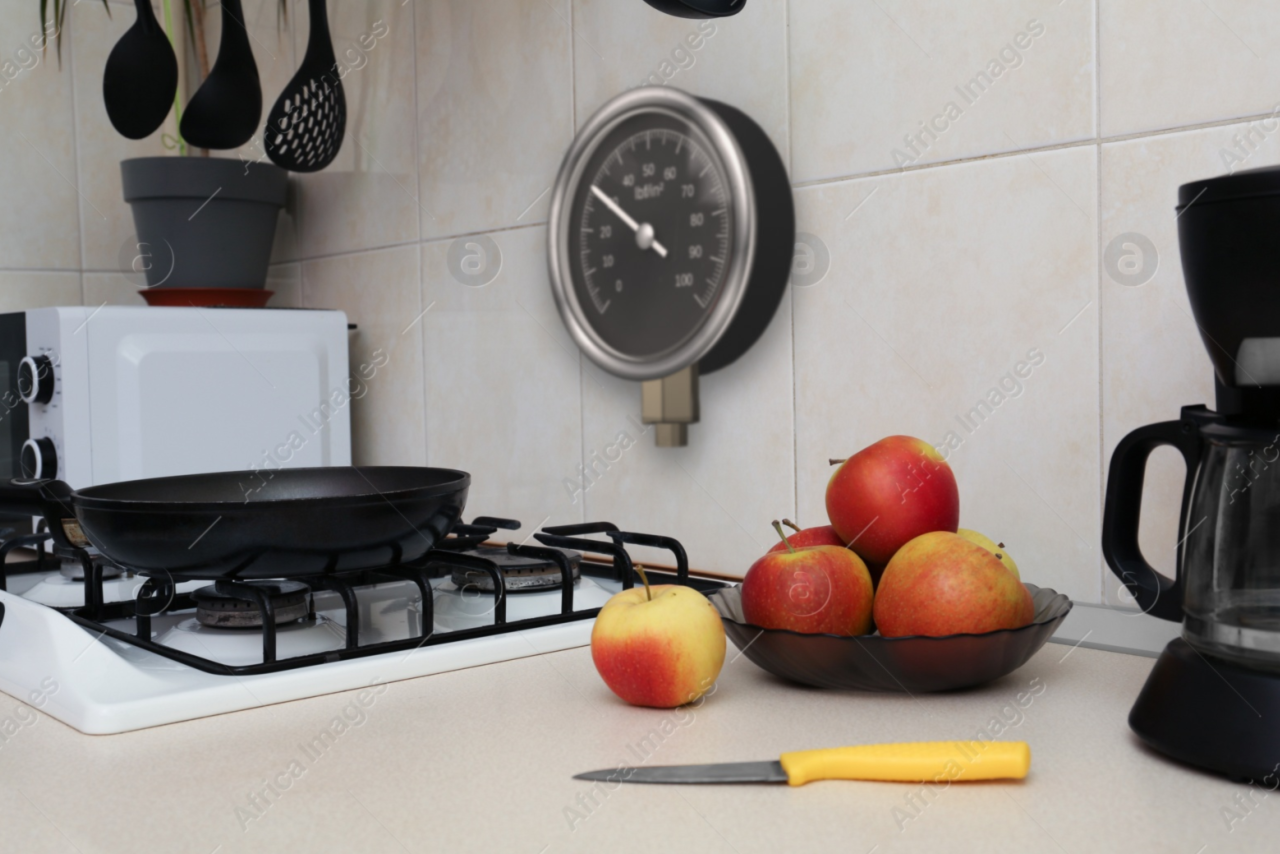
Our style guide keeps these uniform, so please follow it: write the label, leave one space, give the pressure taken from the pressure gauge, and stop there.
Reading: 30 psi
